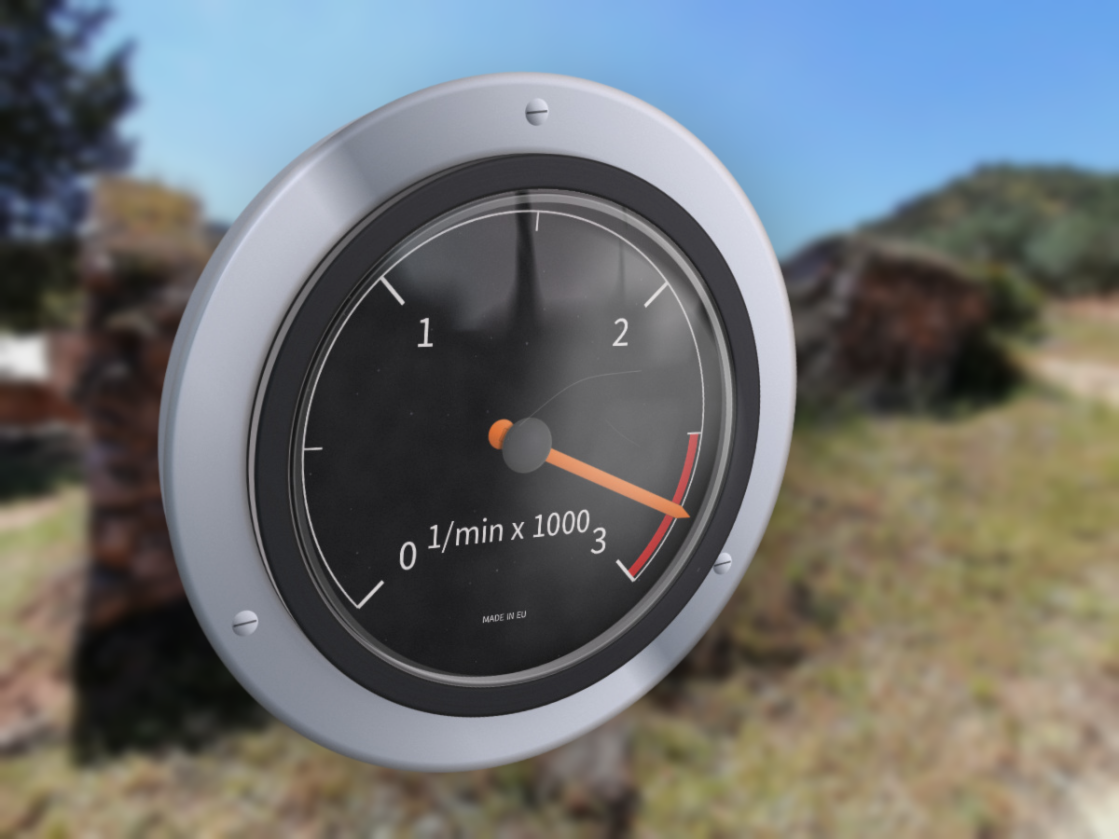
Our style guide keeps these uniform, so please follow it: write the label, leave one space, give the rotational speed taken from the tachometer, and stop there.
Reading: 2750 rpm
